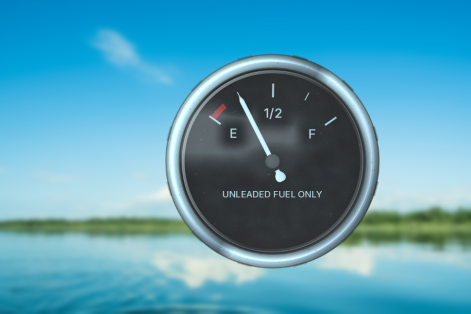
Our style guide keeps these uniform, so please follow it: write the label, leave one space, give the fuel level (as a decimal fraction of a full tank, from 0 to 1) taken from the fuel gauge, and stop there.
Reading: 0.25
